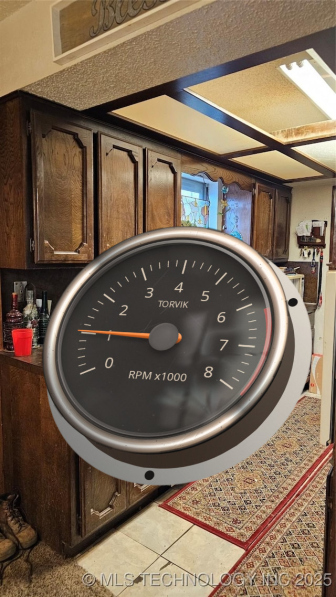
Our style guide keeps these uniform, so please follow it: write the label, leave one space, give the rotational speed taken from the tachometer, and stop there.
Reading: 1000 rpm
